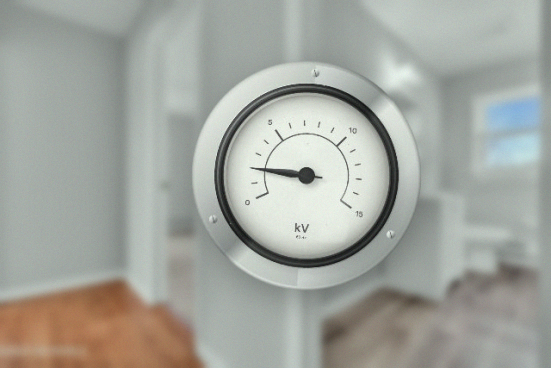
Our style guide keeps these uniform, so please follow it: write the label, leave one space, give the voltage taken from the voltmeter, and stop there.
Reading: 2 kV
